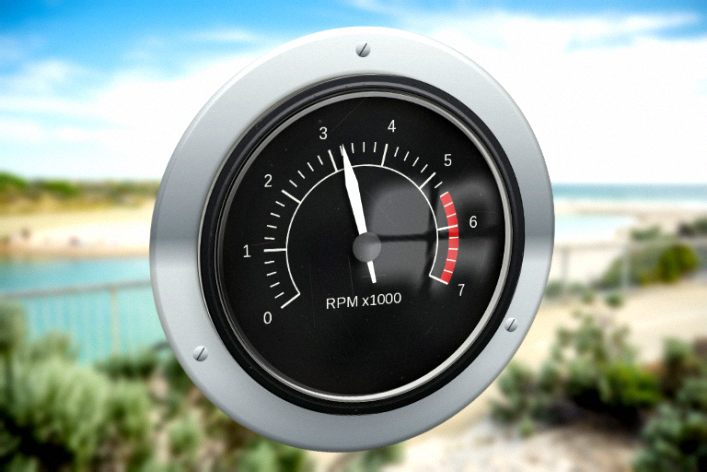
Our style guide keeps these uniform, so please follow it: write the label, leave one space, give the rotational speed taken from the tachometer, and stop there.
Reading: 3200 rpm
